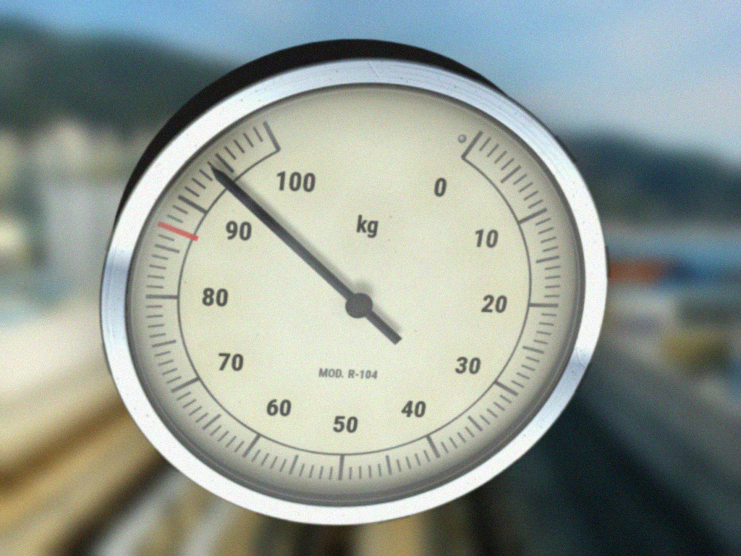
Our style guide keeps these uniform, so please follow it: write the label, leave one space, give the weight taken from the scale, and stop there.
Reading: 94 kg
